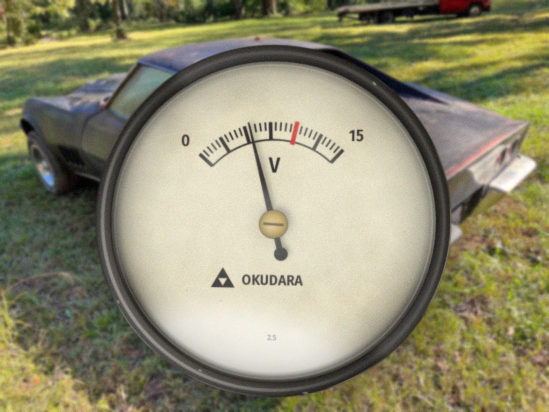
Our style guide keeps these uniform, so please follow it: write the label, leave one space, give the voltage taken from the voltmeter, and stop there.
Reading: 5.5 V
